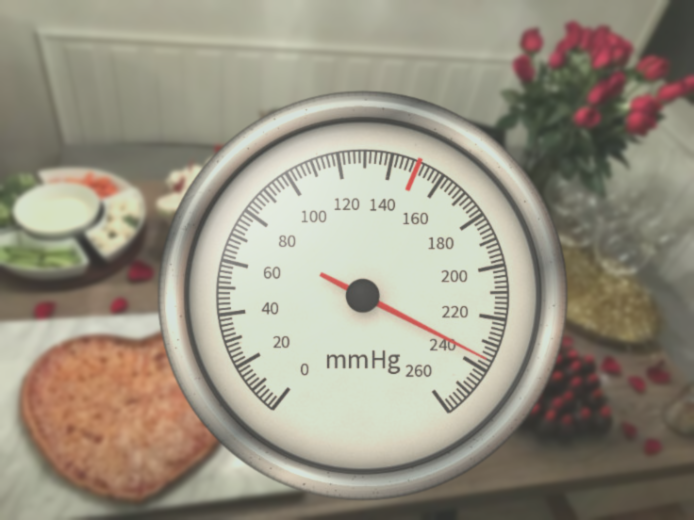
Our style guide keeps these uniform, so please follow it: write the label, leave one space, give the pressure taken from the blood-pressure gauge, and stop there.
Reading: 236 mmHg
